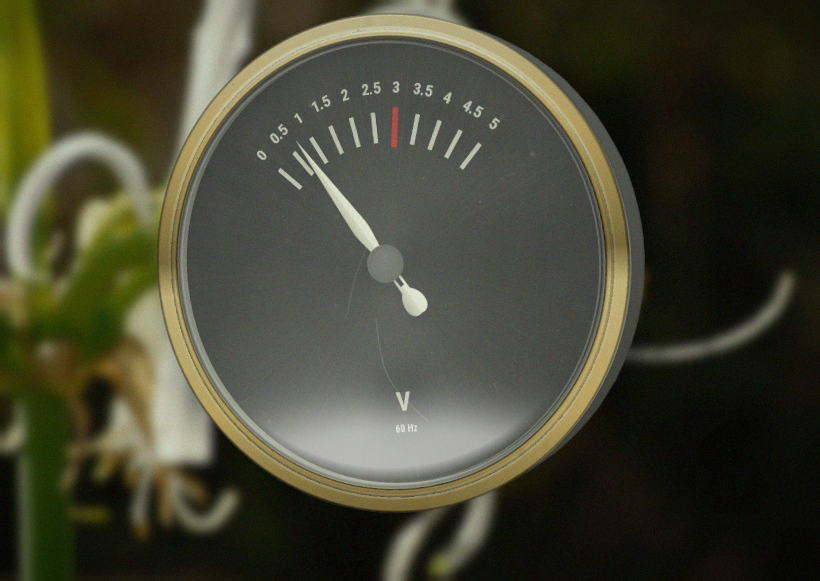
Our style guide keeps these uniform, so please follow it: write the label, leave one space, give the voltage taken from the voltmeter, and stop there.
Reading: 0.75 V
